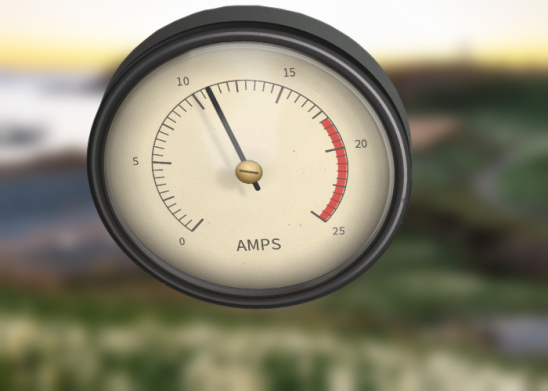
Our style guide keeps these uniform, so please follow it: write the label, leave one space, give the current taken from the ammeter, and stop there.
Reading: 11 A
